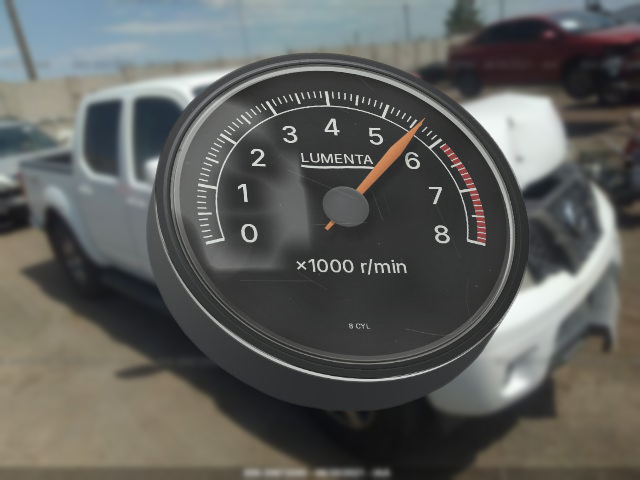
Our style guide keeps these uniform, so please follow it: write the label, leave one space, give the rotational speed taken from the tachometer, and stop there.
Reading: 5600 rpm
